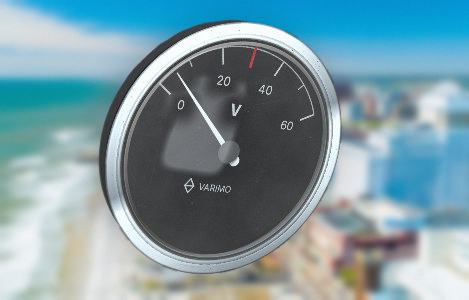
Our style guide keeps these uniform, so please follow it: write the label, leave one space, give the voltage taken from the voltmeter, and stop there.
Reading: 5 V
